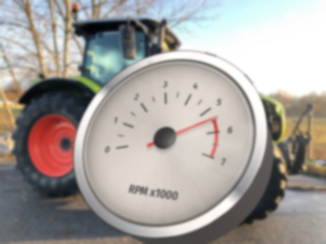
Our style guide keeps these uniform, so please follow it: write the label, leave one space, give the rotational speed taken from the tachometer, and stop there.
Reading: 5500 rpm
